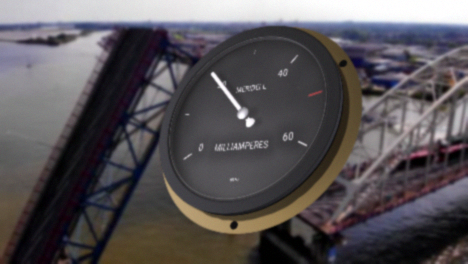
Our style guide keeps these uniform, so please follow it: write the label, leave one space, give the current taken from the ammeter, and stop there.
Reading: 20 mA
